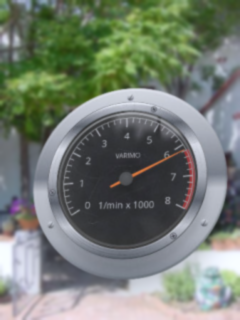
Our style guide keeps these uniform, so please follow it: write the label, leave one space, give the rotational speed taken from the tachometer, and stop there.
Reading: 6200 rpm
